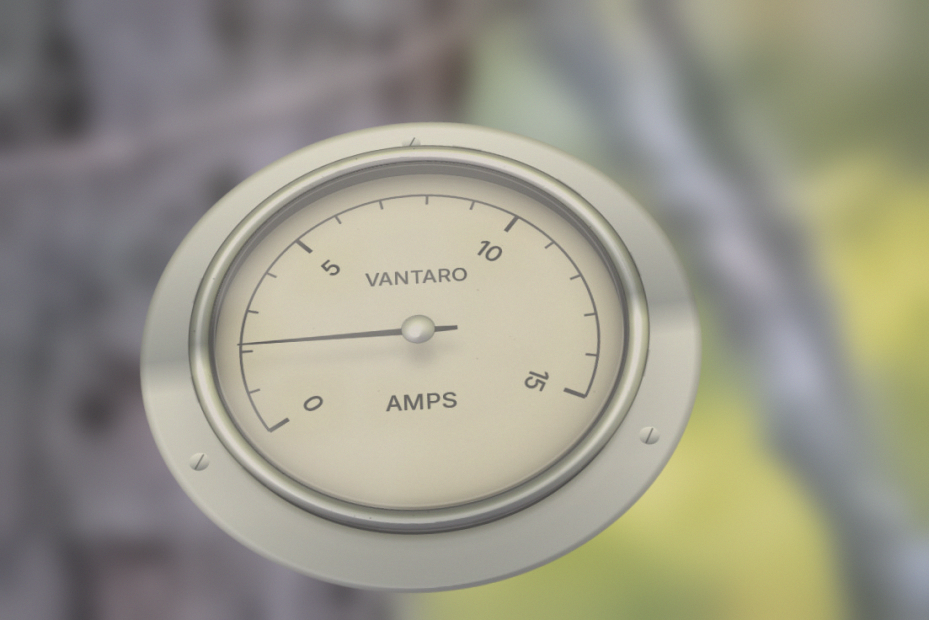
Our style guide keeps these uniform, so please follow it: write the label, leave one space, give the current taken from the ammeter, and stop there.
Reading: 2 A
